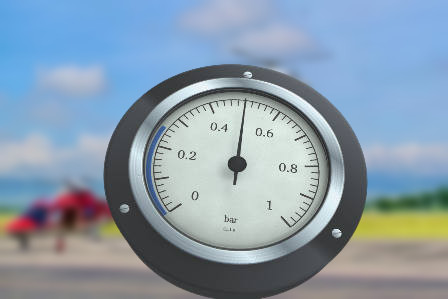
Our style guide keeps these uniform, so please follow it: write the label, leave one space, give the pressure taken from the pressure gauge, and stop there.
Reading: 0.5 bar
